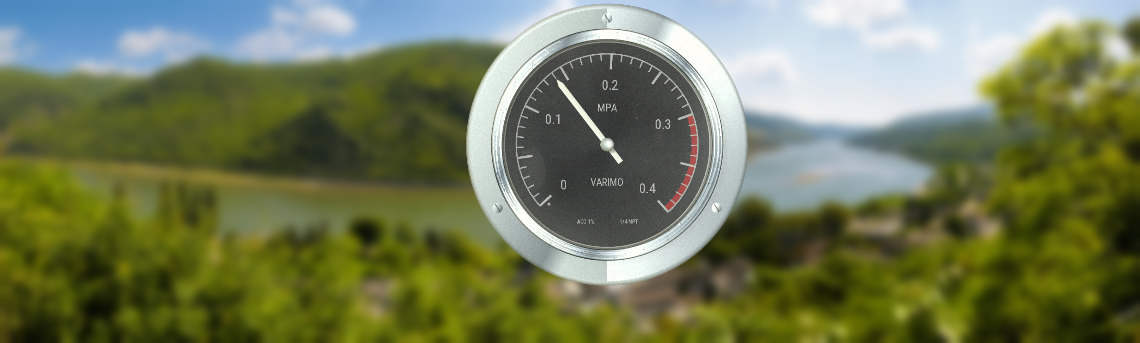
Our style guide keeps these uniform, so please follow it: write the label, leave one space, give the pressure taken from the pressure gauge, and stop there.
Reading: 0.14 MPa
